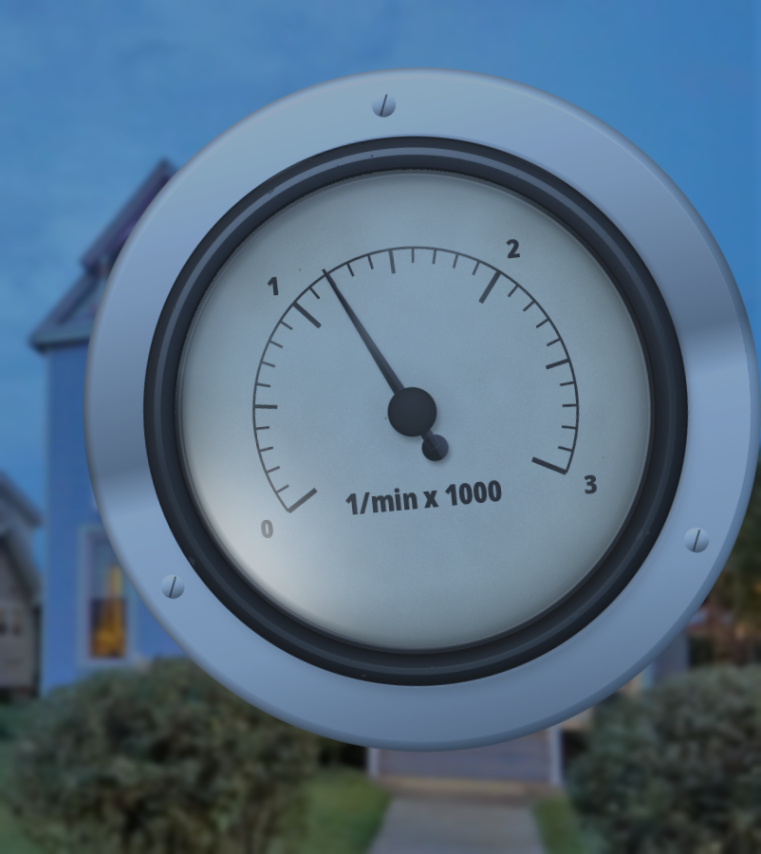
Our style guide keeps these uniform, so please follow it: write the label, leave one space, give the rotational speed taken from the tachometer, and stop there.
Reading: 1200 rpm
